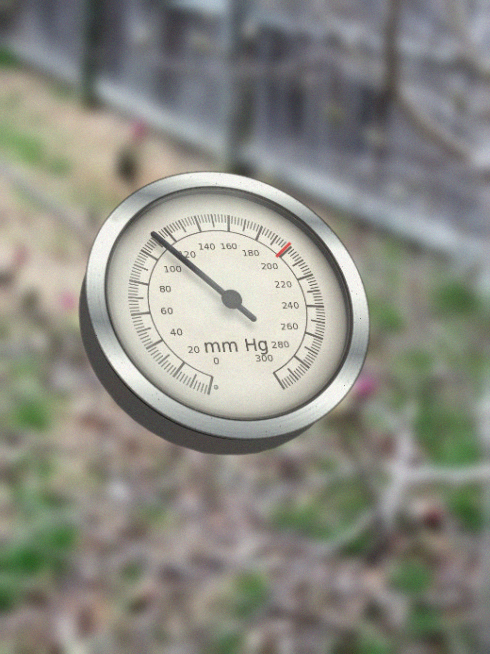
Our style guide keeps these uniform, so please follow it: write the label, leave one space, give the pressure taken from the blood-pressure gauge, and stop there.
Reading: 110 mmHg
